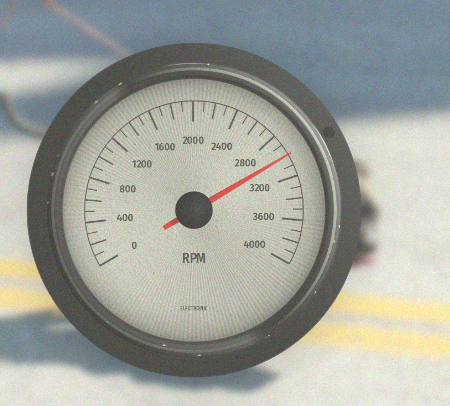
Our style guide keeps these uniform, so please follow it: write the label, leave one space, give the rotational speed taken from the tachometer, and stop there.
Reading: 3000 rpm
